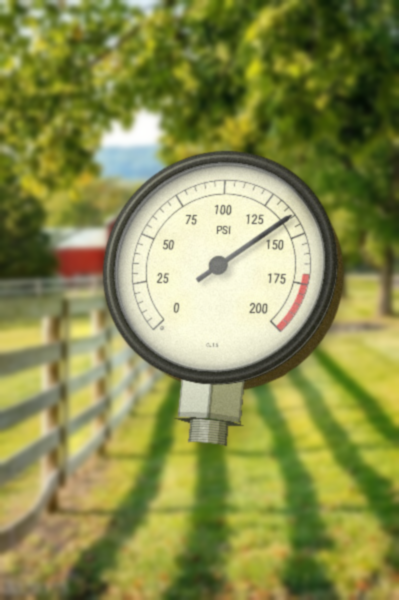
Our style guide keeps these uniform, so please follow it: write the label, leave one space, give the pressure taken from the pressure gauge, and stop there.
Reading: 140 psi
